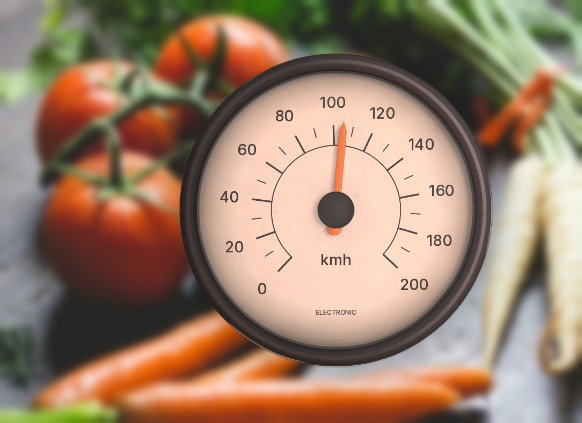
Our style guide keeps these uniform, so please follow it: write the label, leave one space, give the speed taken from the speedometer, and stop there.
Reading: 105 km/h
